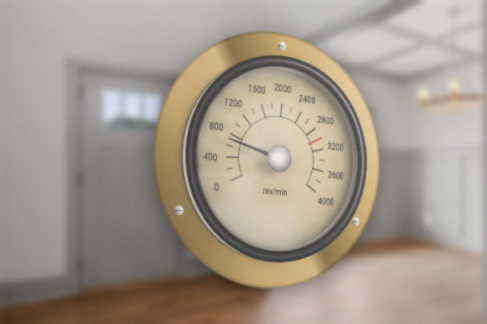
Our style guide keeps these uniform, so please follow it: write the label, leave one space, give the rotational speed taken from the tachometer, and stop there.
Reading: 700 rpm
